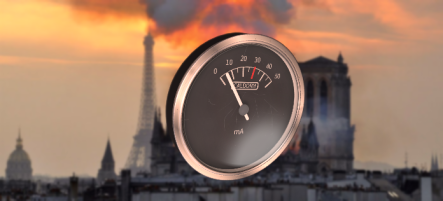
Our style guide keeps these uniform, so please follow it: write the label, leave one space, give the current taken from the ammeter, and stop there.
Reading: 5 mA
